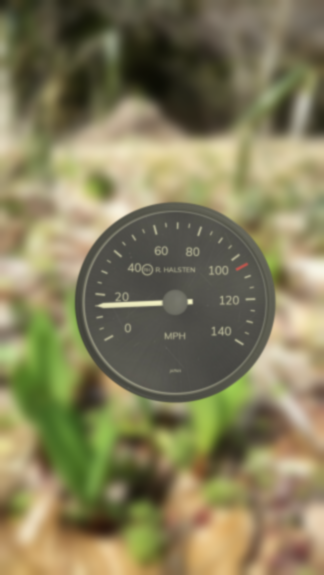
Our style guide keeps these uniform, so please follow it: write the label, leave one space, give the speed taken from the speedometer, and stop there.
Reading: 15 mph
